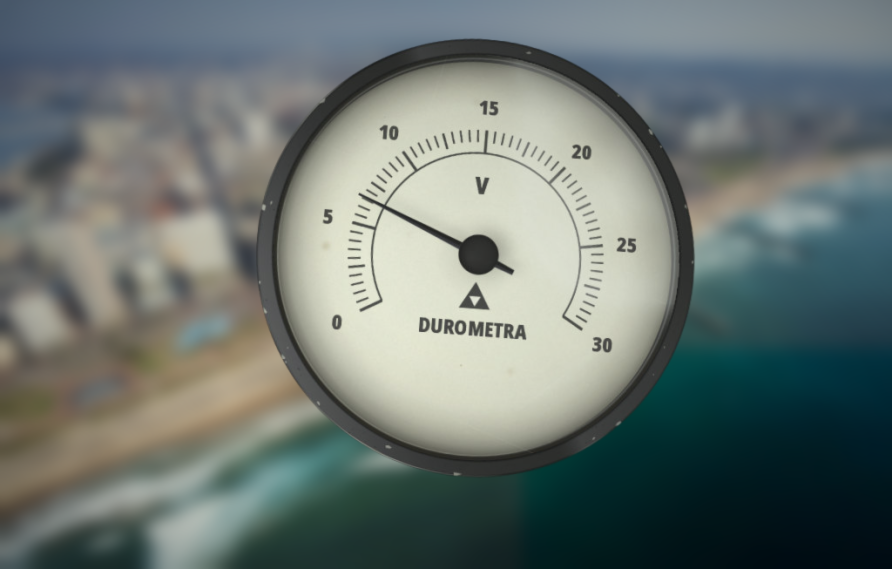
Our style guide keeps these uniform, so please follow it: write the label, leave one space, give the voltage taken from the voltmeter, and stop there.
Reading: 6.5 V
